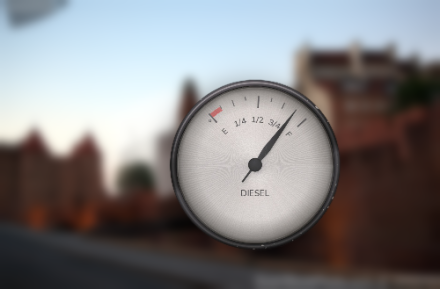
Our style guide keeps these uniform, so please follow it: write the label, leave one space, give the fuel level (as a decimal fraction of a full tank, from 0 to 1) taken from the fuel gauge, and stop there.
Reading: 0.875
